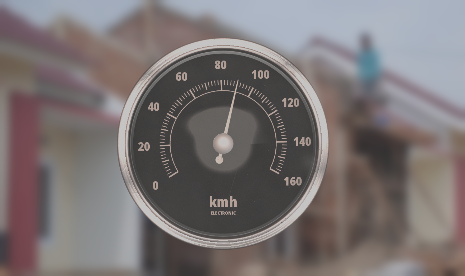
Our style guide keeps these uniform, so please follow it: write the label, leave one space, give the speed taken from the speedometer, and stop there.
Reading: 90 km/h
